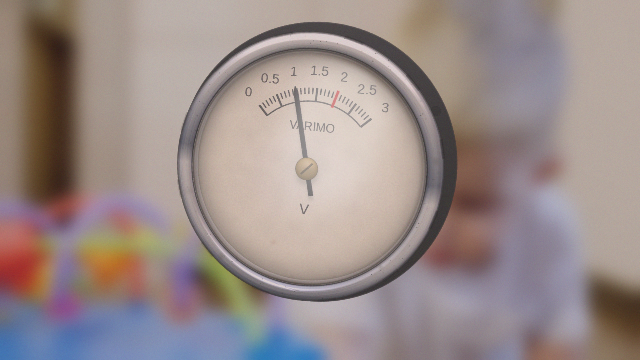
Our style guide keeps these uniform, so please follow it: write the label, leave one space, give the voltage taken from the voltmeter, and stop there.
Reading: 1 V
